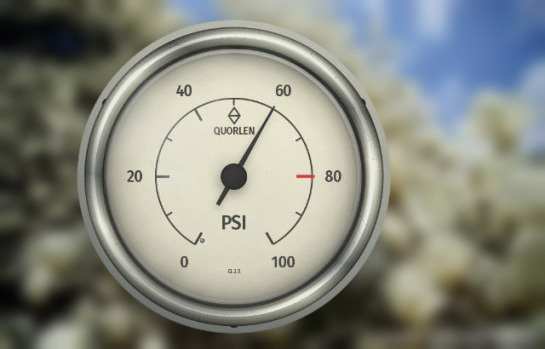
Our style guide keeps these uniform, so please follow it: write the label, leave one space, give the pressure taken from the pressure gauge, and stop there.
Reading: 60 psi
